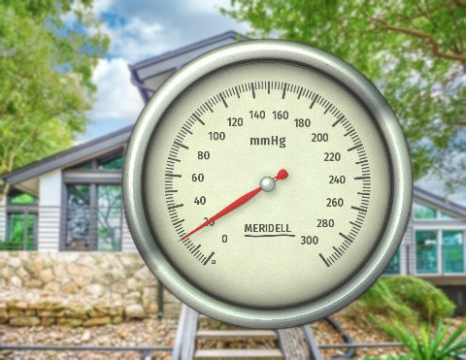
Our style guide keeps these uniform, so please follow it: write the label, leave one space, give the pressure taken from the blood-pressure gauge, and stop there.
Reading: 20 mmHg
